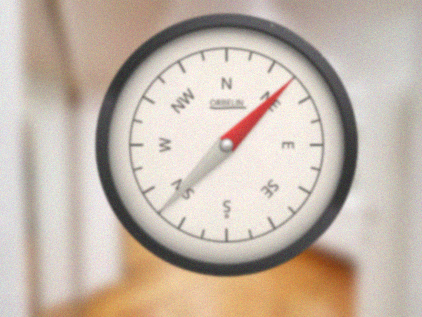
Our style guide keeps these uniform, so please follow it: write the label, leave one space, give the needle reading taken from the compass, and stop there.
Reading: 45 °
